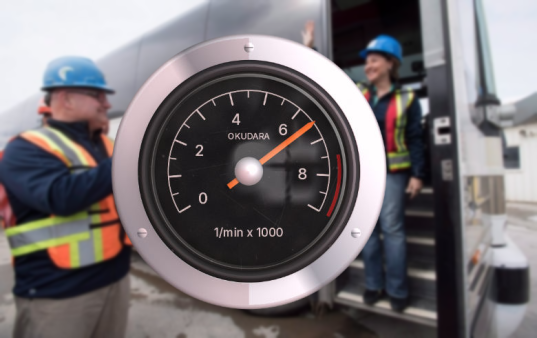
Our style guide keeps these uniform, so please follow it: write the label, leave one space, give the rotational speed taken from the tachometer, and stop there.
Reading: 6500 rpm
